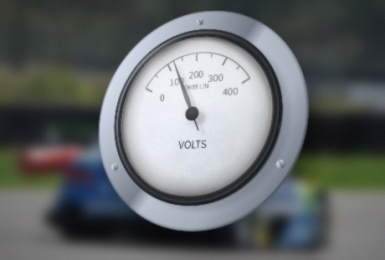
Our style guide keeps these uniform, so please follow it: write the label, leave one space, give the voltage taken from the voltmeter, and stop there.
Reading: 125 V
